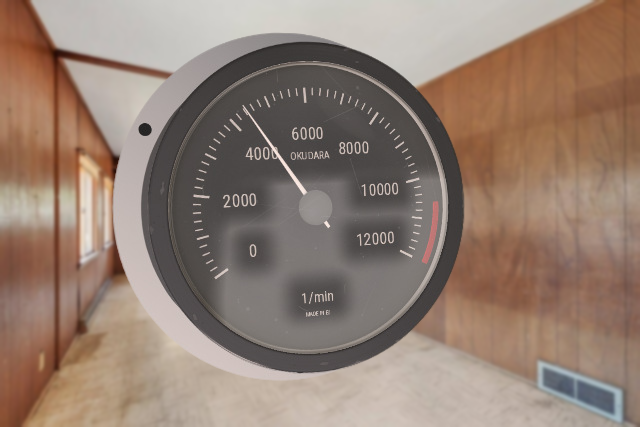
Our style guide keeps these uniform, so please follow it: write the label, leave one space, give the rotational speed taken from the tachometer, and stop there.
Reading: 4400 rpm
